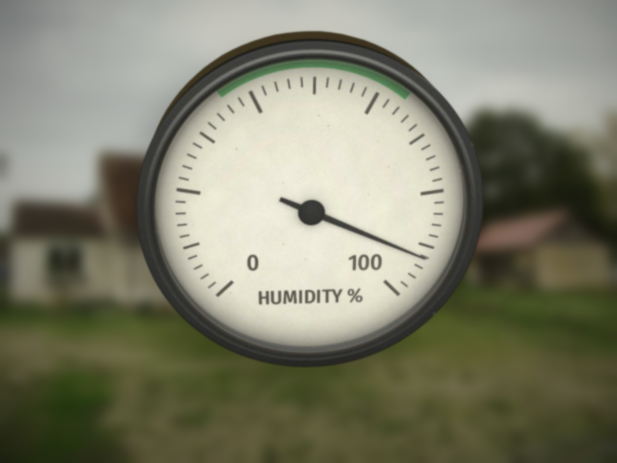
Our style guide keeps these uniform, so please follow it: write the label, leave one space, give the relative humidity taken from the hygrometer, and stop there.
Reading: 92 %
